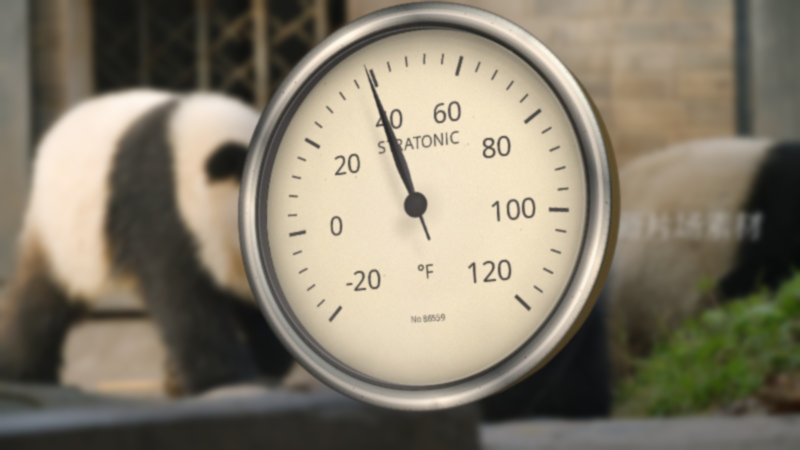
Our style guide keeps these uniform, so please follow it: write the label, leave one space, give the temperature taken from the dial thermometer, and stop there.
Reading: 40 °F
